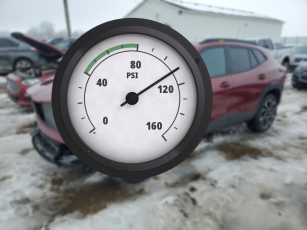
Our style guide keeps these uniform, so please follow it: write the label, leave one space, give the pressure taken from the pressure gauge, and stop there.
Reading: 110 psi
